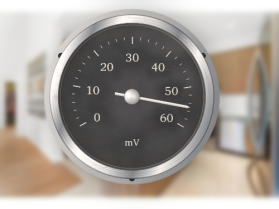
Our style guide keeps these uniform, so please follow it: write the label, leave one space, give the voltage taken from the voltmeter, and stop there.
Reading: 55 mV
